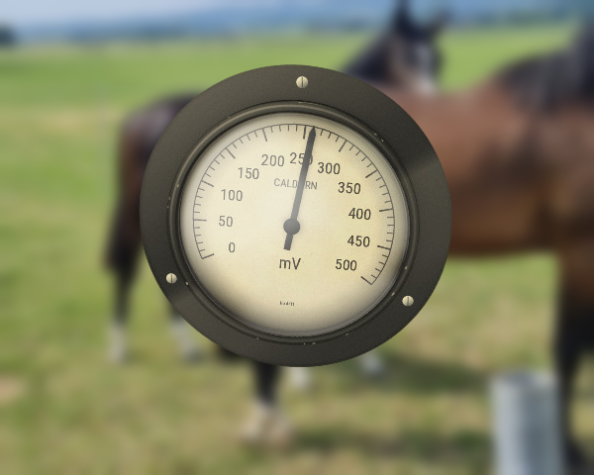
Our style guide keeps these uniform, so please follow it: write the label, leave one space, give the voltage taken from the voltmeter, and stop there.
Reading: 260 mV
